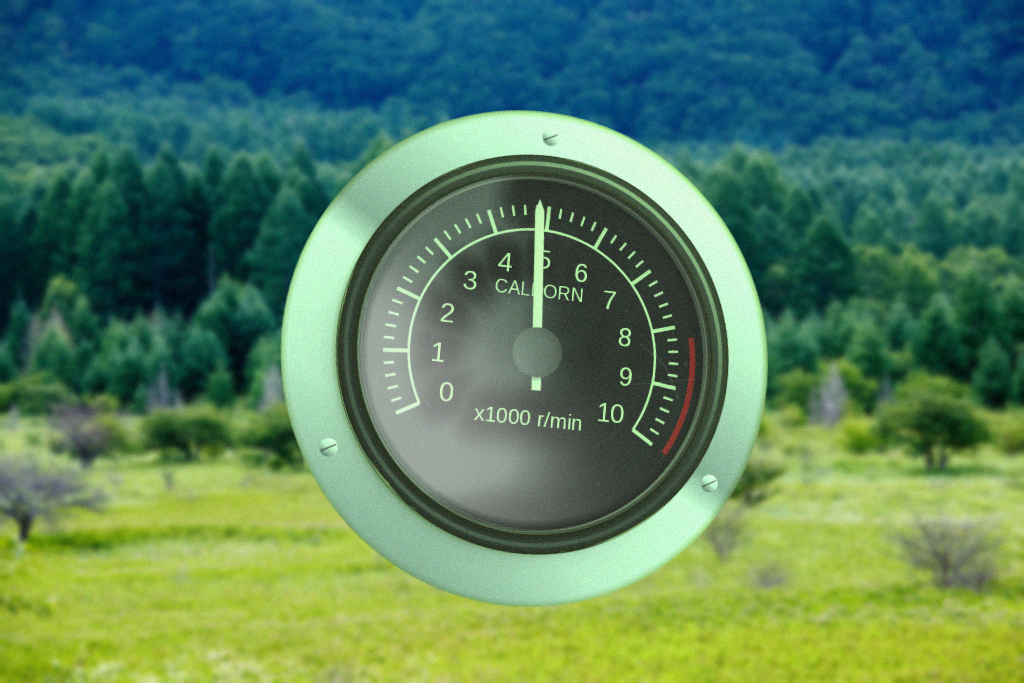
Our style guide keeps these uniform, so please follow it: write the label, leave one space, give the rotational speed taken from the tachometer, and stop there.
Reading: 4800 rpm
